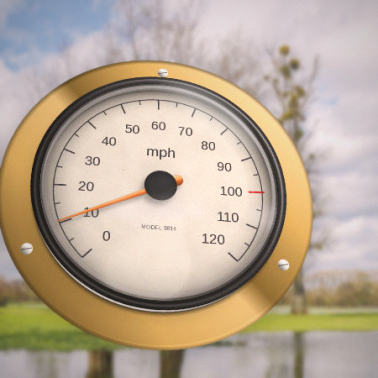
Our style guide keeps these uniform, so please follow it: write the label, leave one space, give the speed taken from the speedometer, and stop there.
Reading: 10 mph
